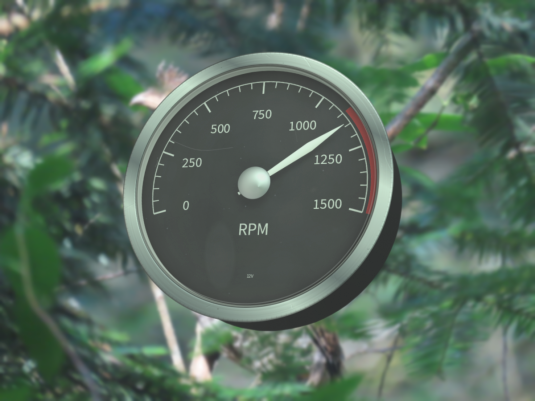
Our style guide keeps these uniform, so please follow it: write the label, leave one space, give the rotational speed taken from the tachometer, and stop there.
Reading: 1150 rpm
